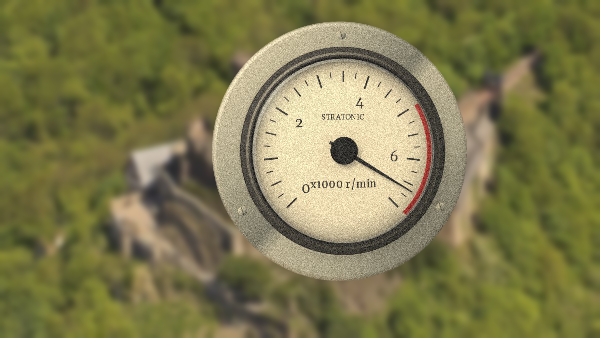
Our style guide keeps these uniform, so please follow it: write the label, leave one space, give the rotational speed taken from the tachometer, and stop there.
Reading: 6625 rpm
